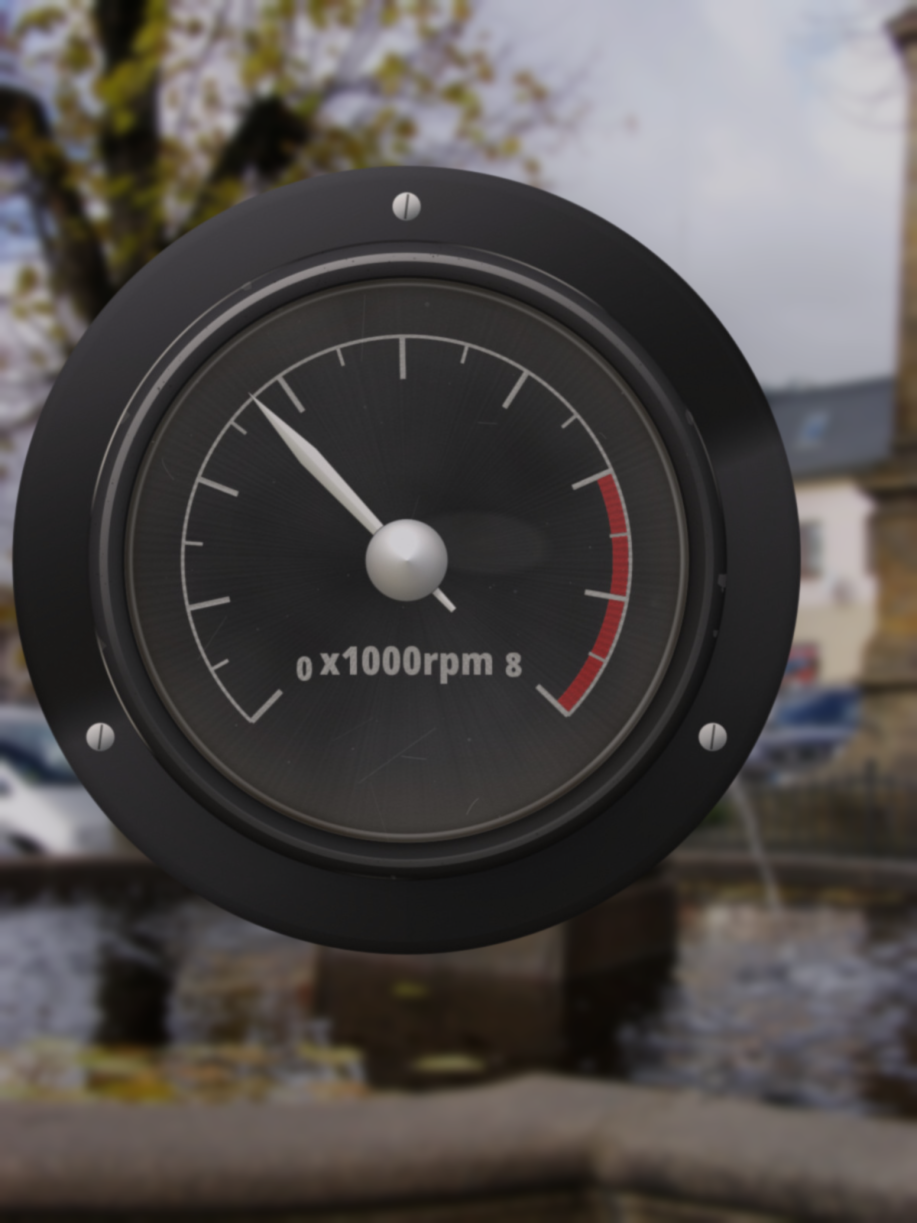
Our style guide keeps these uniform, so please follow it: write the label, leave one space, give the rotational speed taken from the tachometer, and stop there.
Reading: 2750 rpm
